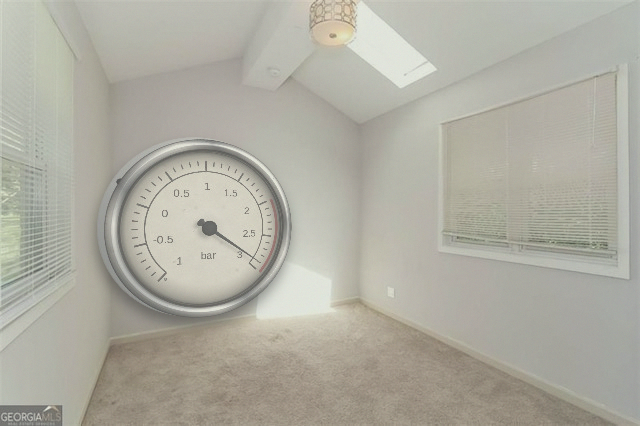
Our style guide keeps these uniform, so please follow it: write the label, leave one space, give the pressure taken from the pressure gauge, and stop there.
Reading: 2.9 bar
